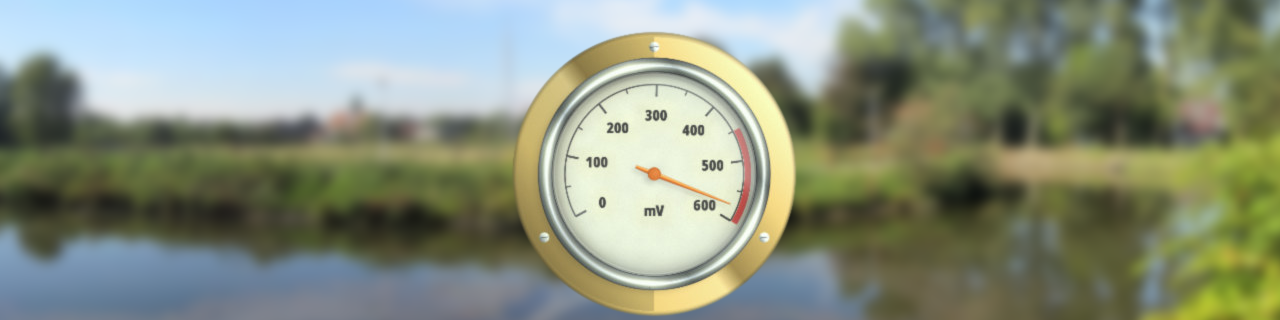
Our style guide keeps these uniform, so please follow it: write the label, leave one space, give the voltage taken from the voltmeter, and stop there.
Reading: 575 mV
